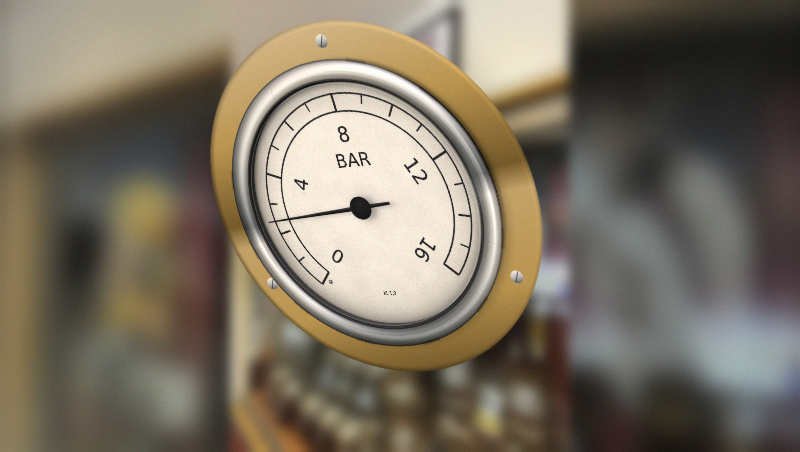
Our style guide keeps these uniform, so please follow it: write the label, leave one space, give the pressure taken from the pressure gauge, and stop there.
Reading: 2.5 bar
